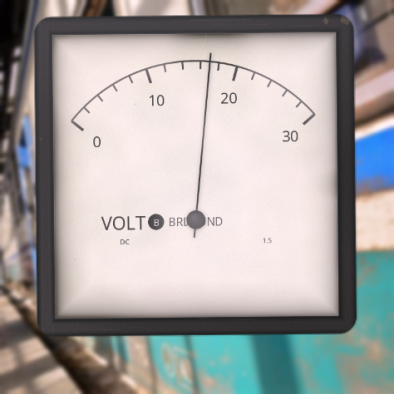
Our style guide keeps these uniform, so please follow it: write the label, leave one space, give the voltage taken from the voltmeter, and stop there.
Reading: 17 V
